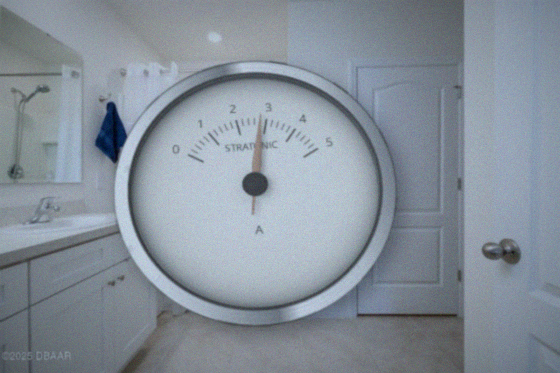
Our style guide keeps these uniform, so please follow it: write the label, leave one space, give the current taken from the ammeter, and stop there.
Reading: 2.8 A
